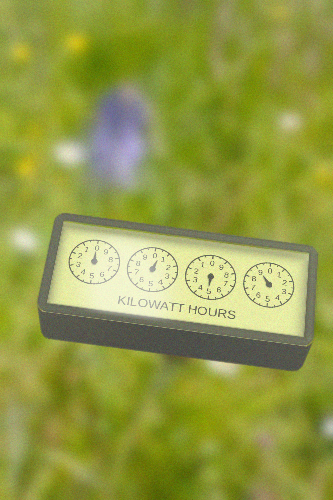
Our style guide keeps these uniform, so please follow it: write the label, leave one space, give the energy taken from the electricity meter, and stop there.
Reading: 49 kWh
